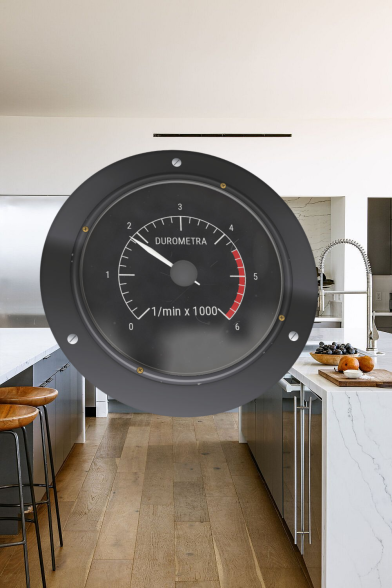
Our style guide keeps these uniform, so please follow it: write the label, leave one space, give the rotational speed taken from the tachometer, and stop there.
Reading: 1800 rpm
